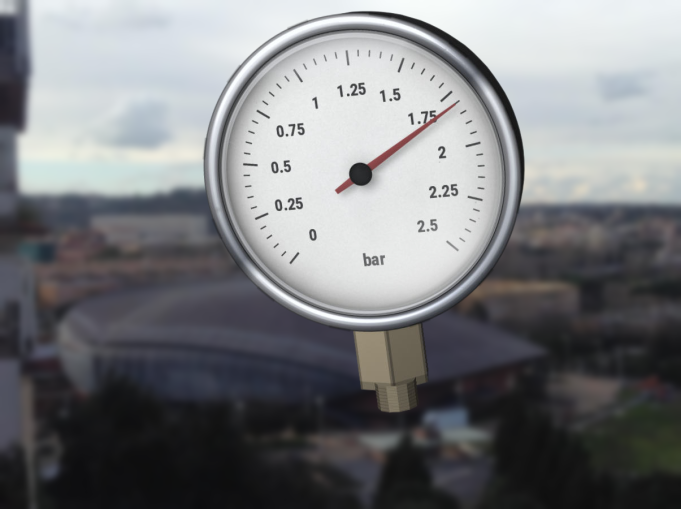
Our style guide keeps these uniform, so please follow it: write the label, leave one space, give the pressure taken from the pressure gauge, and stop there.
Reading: 1.8 bar
